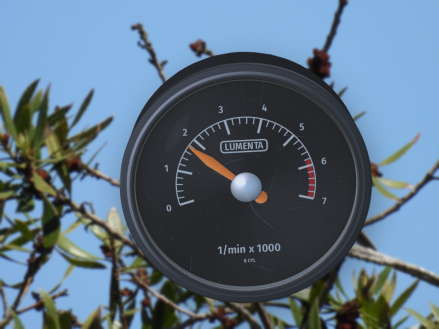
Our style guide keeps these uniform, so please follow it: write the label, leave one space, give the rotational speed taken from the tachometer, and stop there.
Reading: 1800 rpm
